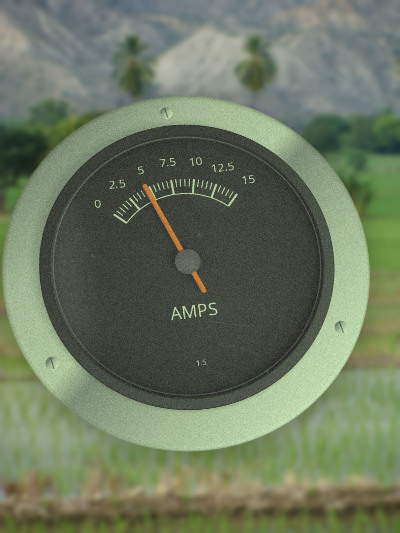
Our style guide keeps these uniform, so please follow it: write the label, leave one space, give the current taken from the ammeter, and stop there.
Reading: 4.5 A
